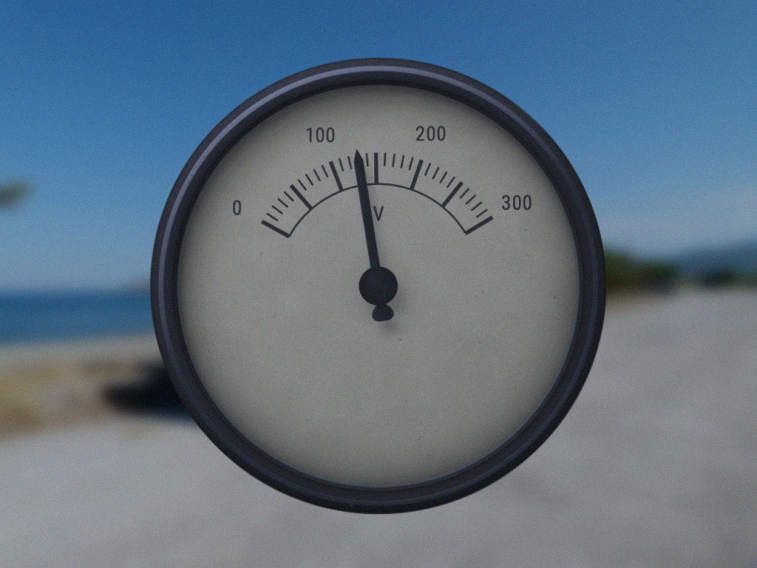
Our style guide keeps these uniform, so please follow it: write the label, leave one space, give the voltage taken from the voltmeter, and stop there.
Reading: 130 V
